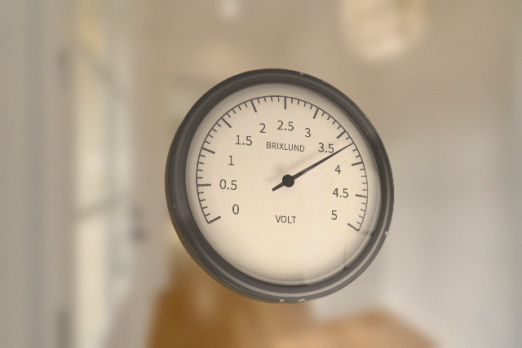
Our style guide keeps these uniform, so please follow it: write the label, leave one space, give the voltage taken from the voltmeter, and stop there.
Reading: 3.7 V
